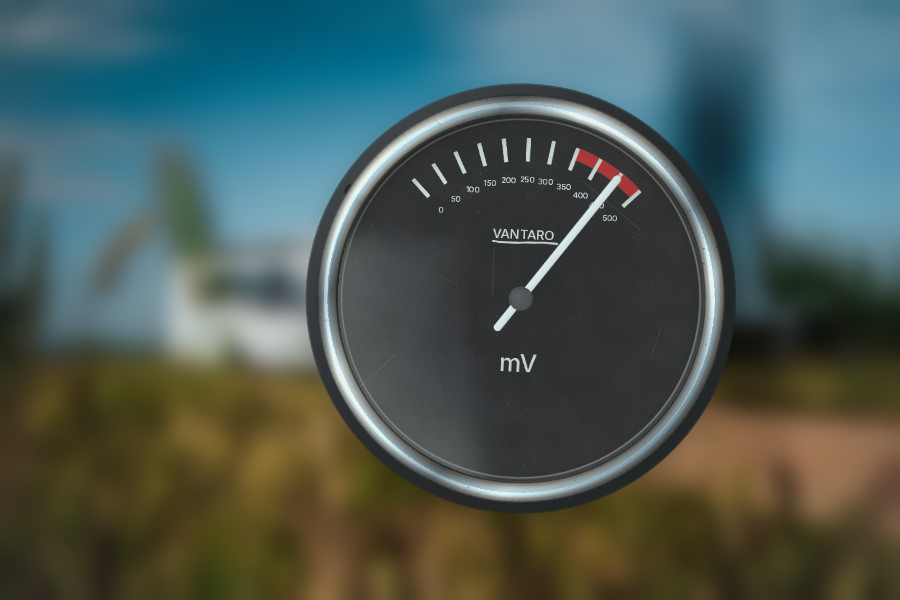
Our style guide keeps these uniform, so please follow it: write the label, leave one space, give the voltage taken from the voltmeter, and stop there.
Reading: 450 mV
